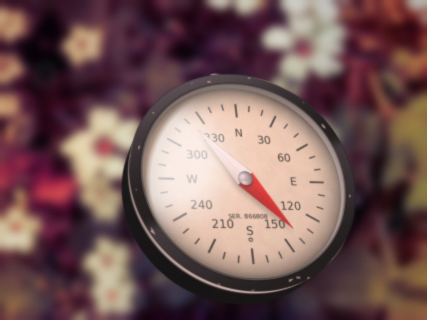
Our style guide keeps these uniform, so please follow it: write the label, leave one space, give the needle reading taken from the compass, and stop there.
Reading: 140 °
